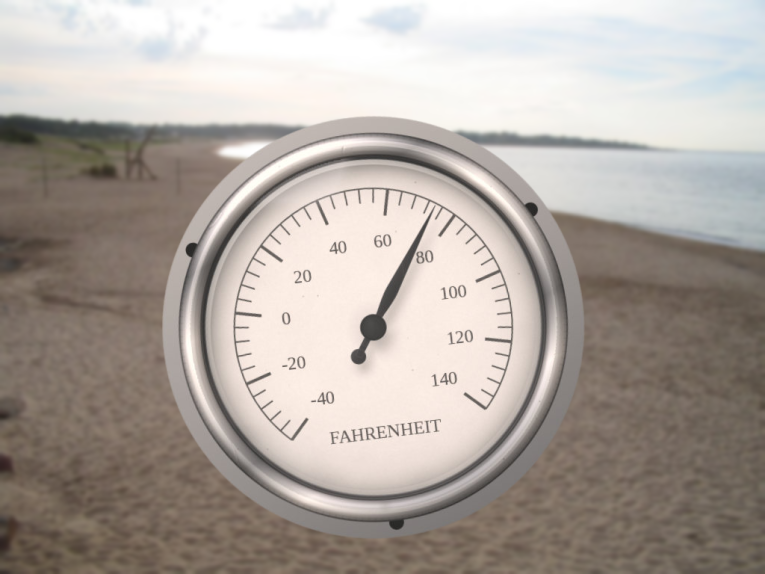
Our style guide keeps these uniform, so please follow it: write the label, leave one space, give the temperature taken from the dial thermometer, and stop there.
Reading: 74 °F
